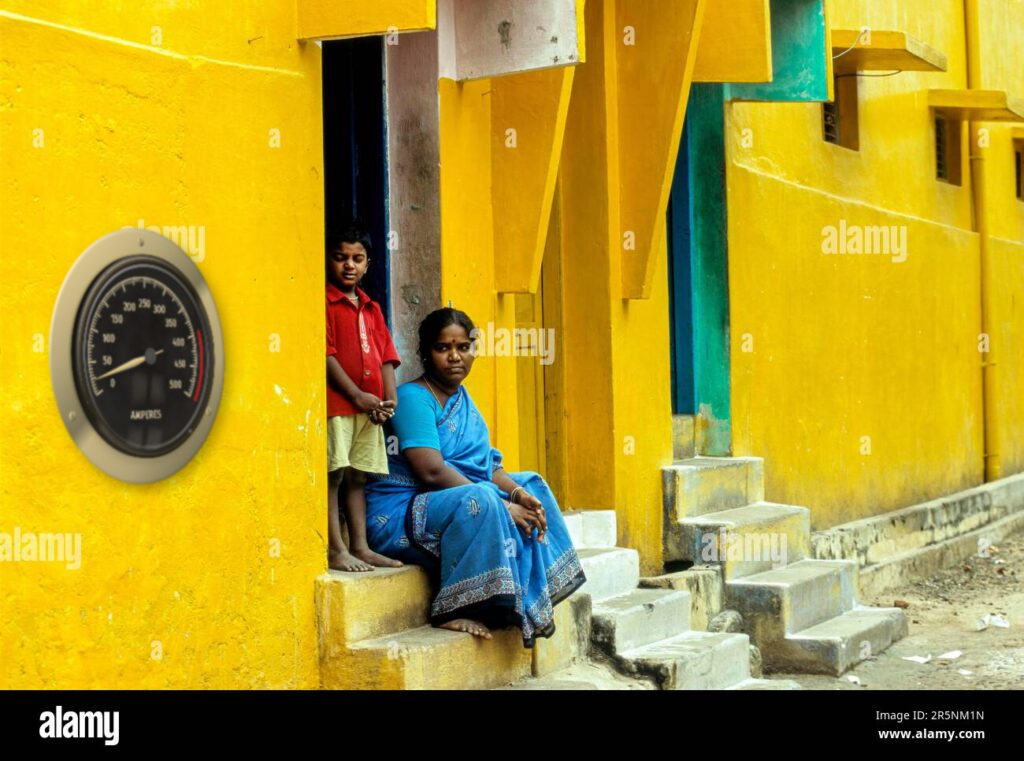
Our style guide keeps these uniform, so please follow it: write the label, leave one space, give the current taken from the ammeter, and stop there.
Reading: 25 A
